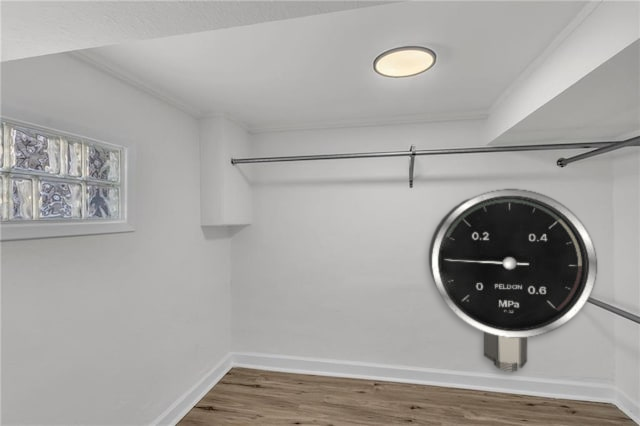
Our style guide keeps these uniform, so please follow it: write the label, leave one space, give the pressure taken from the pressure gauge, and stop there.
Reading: 0.1 MPa
